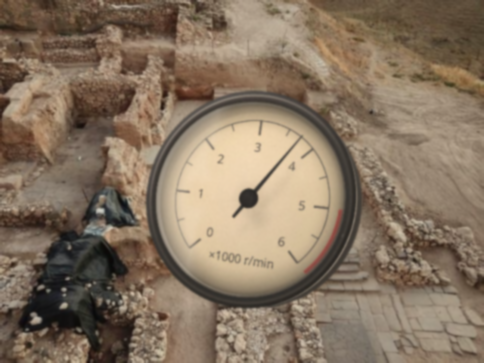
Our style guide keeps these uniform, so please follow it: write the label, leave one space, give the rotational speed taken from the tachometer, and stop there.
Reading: 3750 rpm
